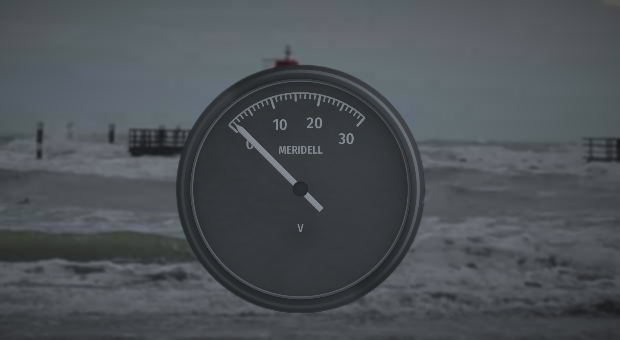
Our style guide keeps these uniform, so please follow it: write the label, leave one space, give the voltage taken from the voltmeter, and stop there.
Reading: 1 V
